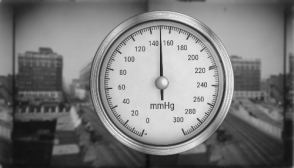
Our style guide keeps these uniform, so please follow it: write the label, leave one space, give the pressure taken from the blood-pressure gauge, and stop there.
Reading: 150 mmHg
